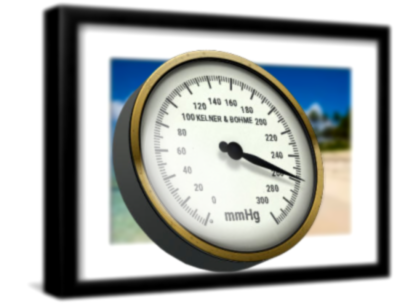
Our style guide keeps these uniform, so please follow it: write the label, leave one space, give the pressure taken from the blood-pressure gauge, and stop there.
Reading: 260 mmHg
